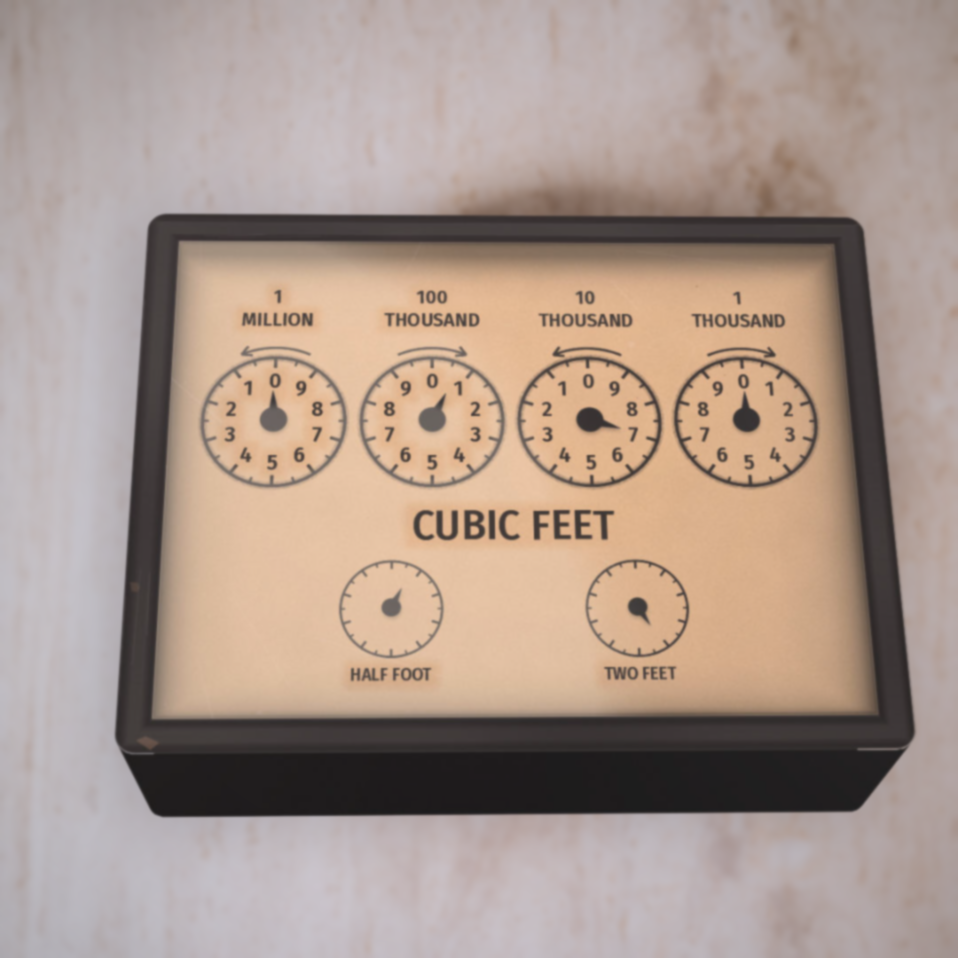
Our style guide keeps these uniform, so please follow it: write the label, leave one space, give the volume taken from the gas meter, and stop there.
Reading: 7000 ft³
